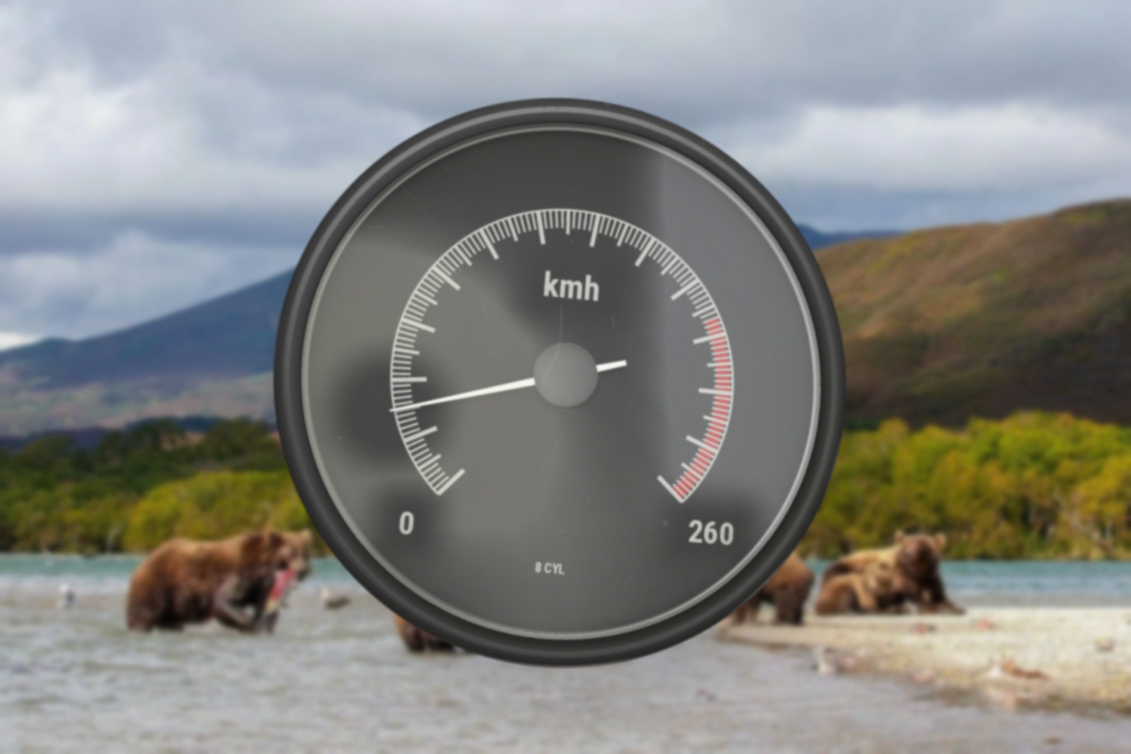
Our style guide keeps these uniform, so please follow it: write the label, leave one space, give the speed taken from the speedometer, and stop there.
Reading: 30 km/h
